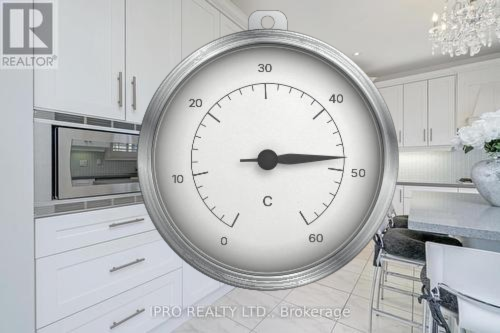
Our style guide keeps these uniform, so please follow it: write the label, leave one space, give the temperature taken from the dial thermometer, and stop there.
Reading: 48 °C
